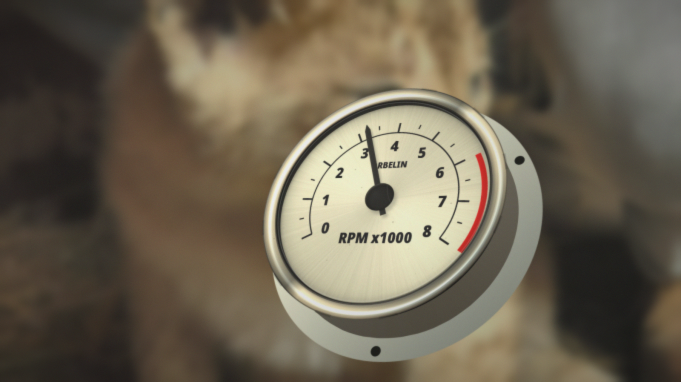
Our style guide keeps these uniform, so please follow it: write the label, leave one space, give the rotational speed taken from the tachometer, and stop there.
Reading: 3250 rpm
